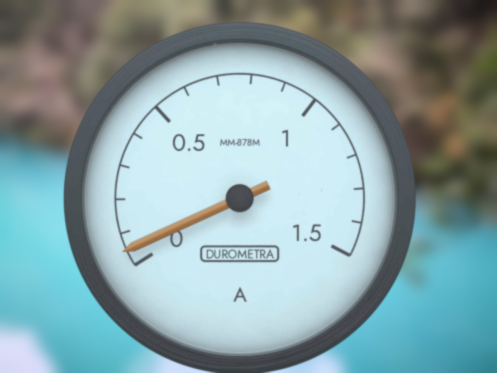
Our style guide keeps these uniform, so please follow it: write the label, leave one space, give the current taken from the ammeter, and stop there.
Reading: 0.05 A
